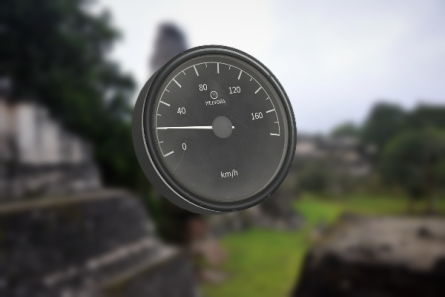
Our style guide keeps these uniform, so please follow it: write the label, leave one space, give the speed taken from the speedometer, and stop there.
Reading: 20 km/h
